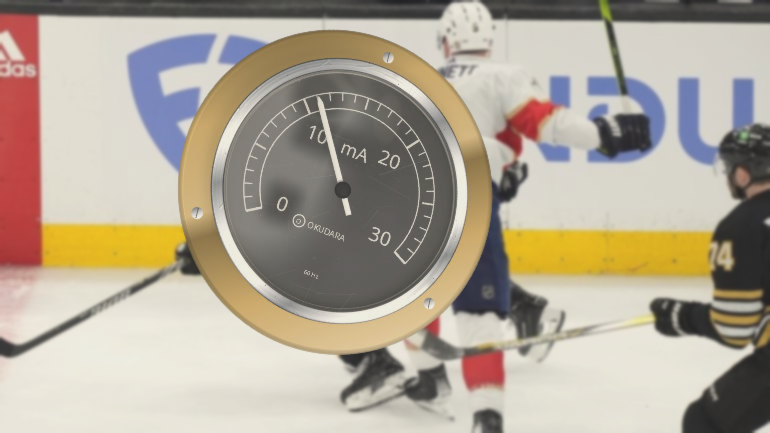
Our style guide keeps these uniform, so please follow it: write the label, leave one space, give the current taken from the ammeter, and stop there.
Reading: 11 mA
